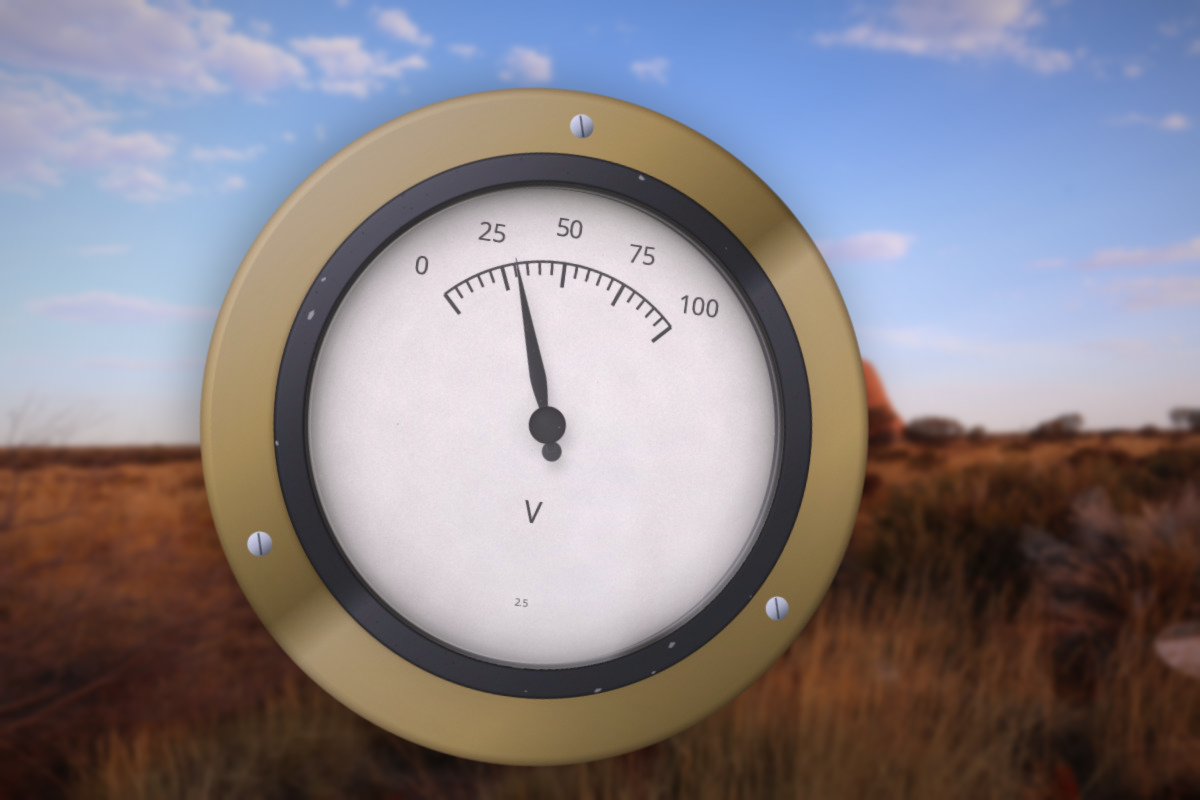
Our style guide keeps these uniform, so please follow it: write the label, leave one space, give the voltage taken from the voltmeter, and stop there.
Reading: 30 V
